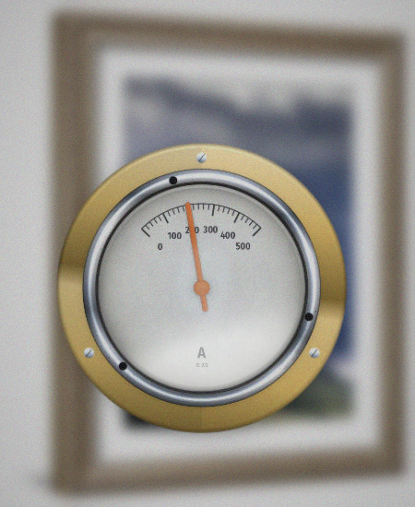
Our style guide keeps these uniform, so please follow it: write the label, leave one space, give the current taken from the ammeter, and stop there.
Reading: 200 A
